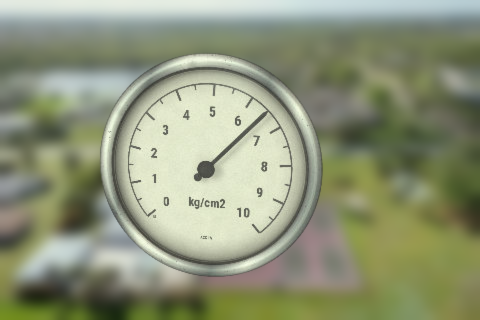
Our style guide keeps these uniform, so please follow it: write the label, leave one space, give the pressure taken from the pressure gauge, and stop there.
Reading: 6.5 kg/cm²
